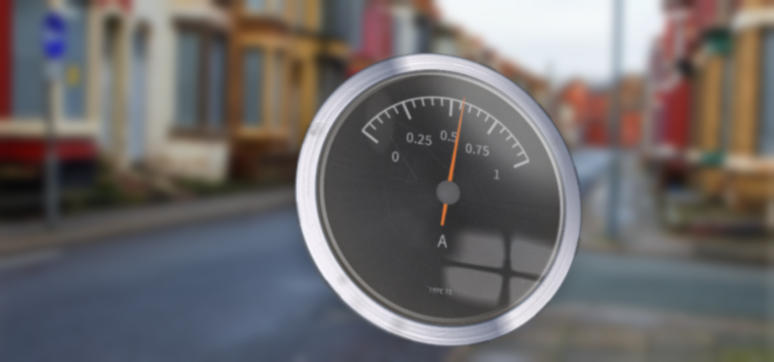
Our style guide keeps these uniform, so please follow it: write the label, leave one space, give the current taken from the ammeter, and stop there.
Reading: 0.55 A
